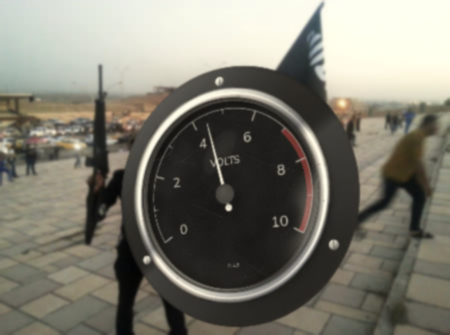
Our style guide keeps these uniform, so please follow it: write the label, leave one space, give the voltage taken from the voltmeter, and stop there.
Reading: 4.5 V
